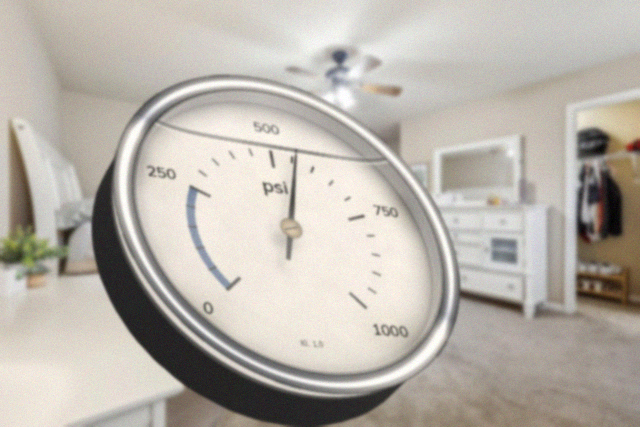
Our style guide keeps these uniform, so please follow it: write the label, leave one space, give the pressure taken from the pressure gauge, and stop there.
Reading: 550 psi
